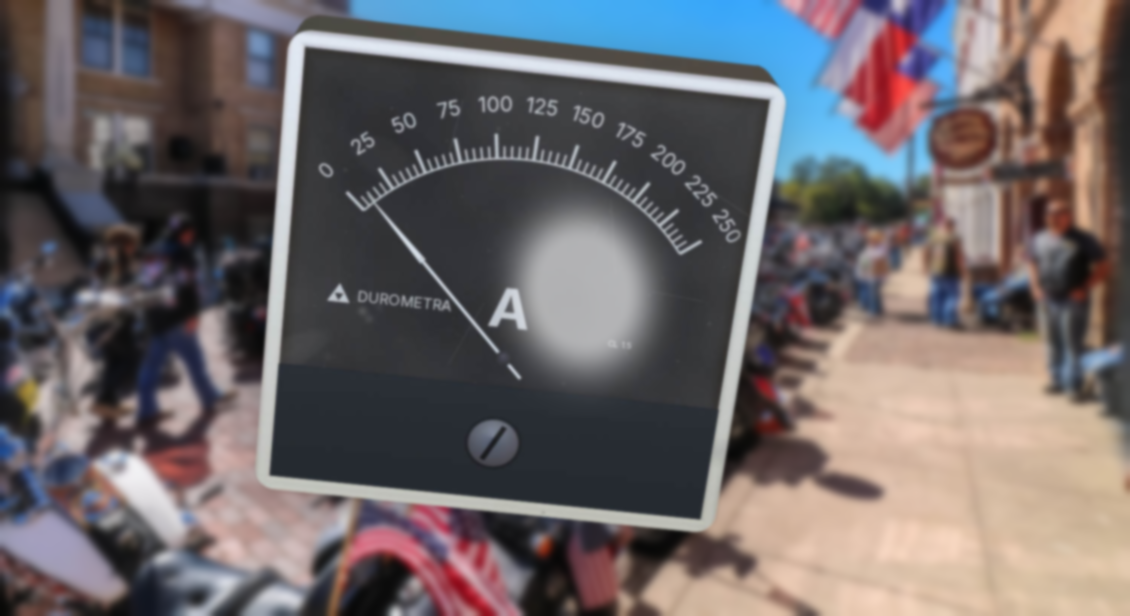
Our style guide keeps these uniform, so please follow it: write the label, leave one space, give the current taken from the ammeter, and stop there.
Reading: 10 A
